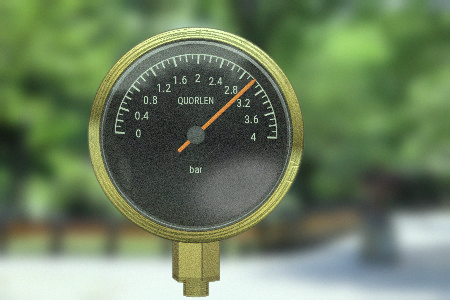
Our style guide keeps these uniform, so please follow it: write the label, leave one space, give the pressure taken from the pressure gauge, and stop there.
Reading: 3 bar
